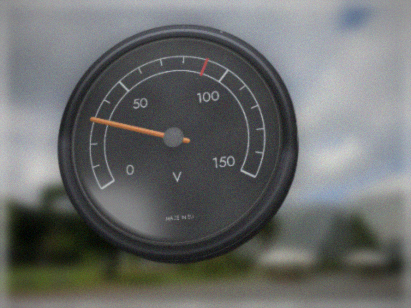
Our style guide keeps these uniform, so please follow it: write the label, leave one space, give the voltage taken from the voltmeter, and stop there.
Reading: 30 V
